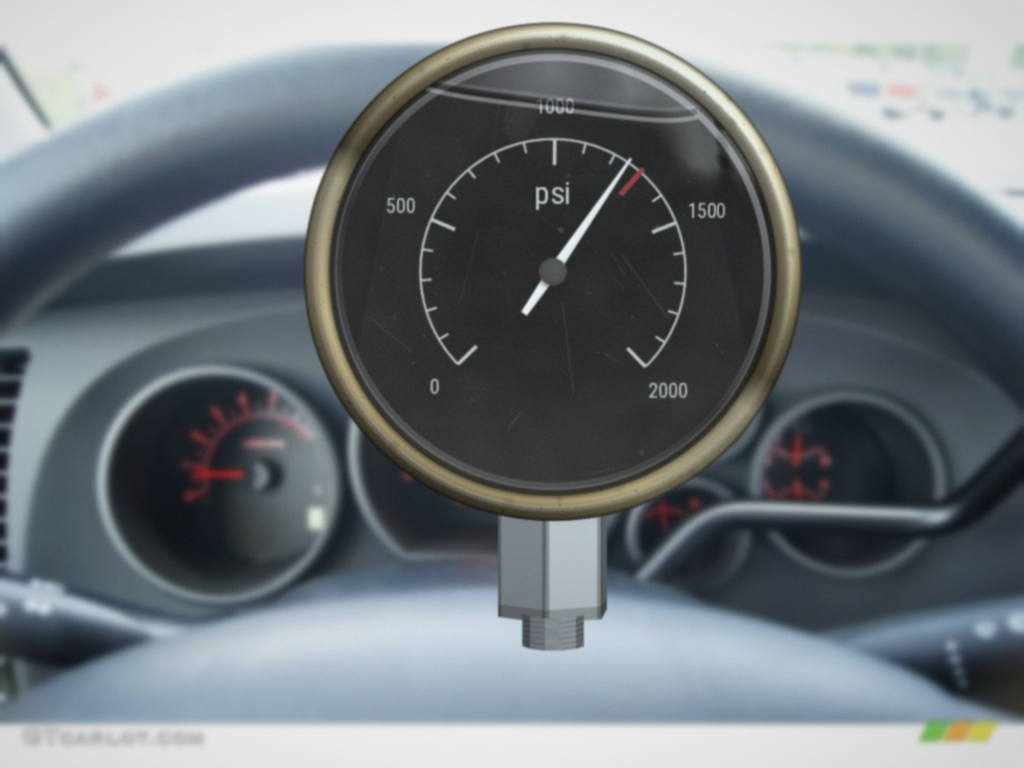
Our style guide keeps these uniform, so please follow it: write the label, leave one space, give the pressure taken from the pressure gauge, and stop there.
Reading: 1250 psi
